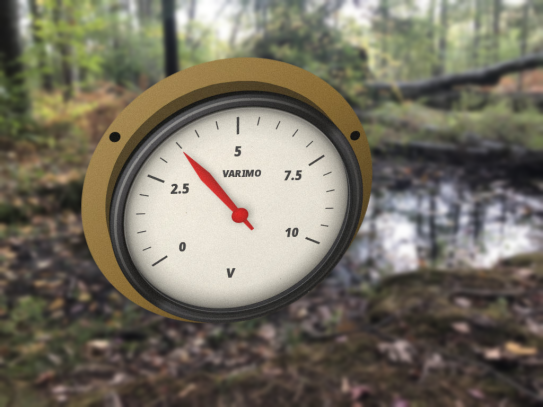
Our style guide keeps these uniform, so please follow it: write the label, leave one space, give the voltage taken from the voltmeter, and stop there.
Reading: 3.5 V
